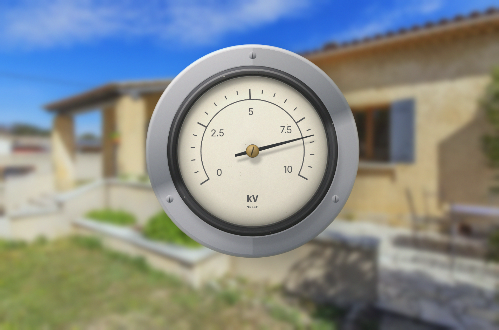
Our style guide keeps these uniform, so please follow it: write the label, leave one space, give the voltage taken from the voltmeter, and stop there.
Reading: 8.25 kV
